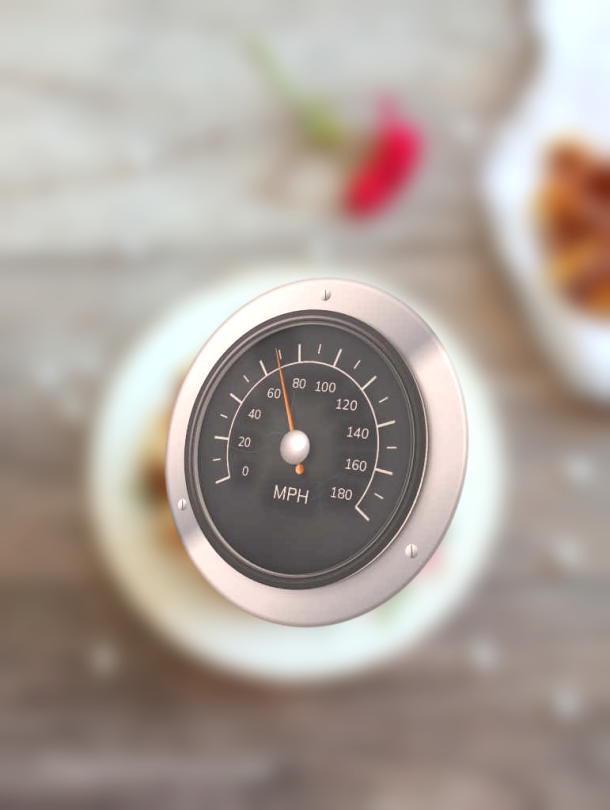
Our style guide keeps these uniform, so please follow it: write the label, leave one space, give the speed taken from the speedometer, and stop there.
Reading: 70 mph
